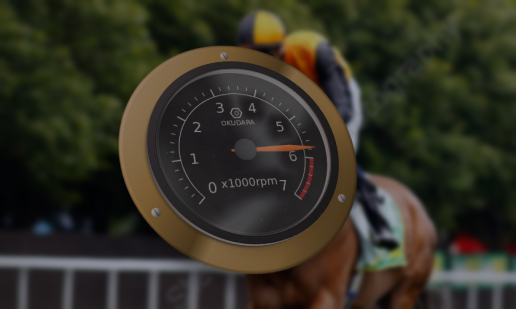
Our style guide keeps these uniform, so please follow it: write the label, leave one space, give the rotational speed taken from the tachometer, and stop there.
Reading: 5800 rpm
